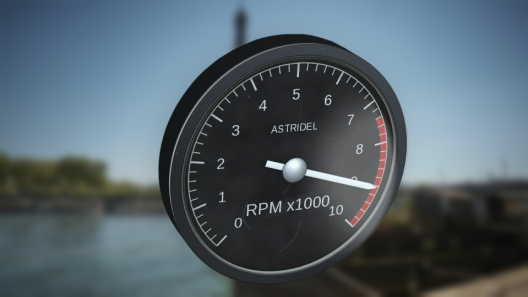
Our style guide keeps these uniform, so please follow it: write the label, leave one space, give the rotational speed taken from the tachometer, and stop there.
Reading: 9000 rpm
